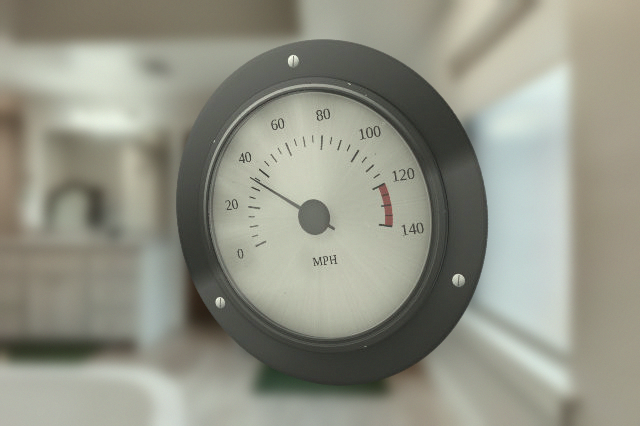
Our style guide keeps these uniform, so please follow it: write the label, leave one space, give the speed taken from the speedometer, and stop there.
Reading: 35 mph
